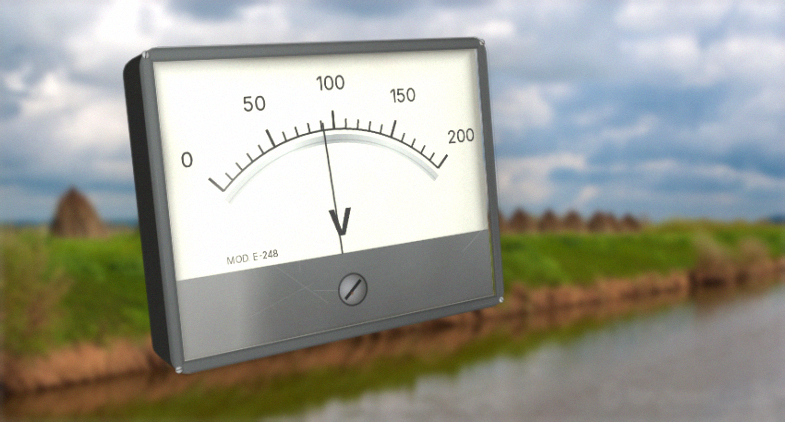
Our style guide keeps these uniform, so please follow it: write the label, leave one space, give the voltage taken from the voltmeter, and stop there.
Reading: 90 V
